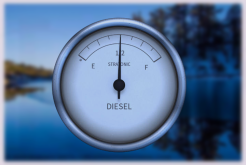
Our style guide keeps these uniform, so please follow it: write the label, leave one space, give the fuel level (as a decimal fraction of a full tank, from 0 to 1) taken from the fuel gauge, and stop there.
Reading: 0.5
